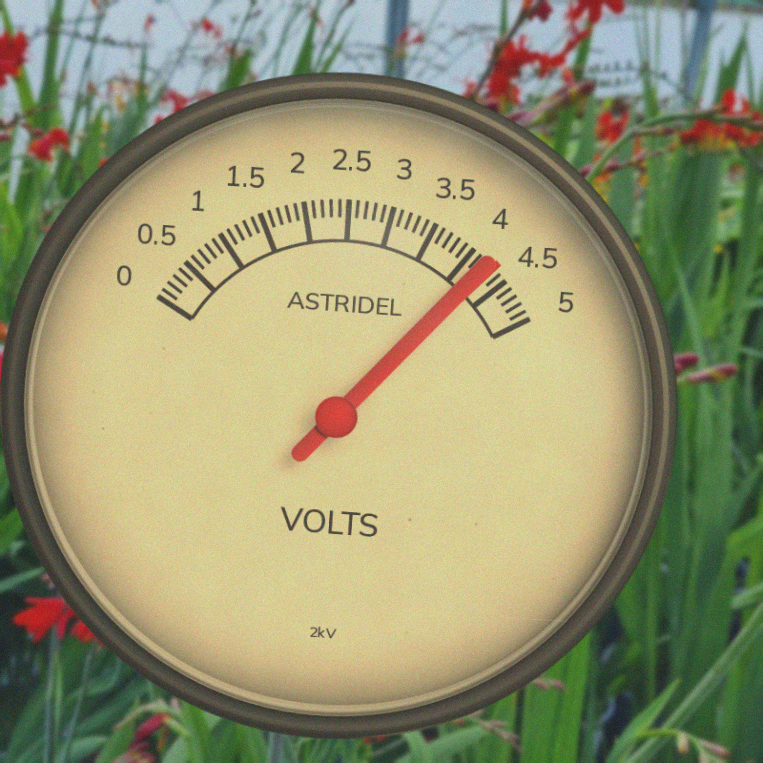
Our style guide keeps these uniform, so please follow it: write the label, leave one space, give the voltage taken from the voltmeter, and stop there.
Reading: 4.2 V
